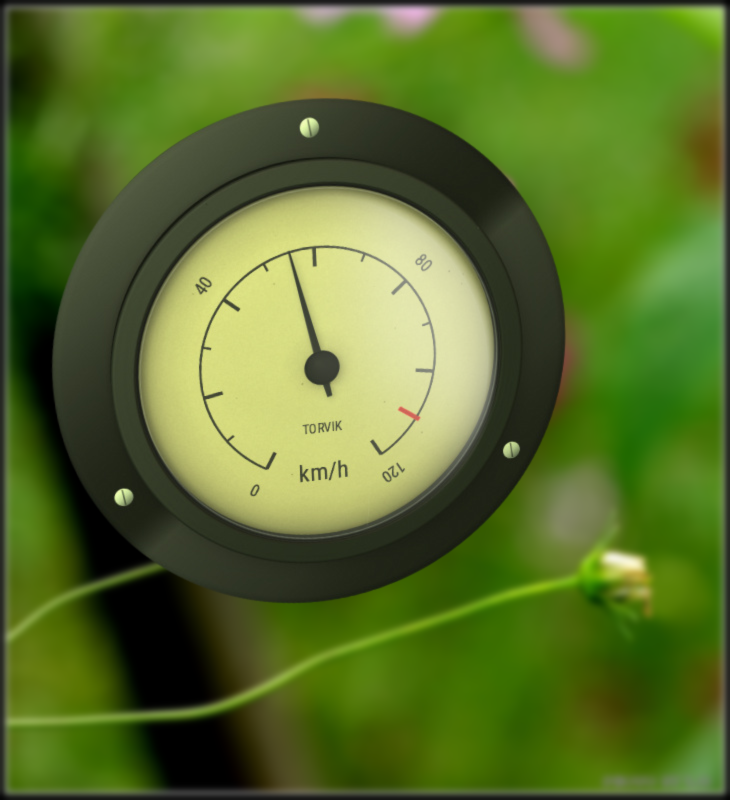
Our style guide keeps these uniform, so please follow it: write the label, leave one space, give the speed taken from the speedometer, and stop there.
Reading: 55 km/h
